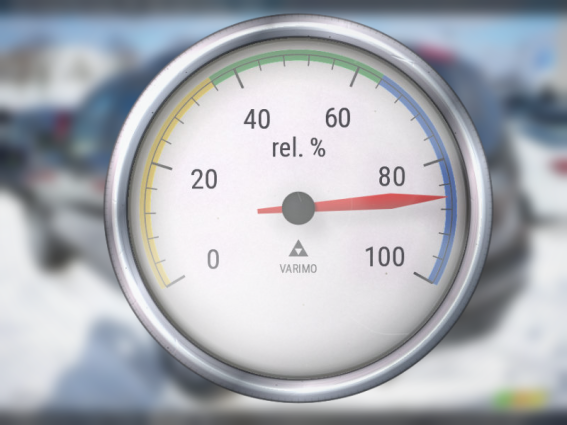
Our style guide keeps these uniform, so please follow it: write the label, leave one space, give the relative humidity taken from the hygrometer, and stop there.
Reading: 86 %
